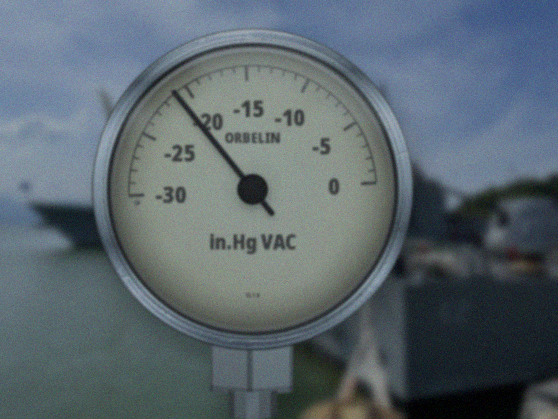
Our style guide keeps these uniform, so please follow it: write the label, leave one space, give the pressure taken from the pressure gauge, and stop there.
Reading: -21 inHg
